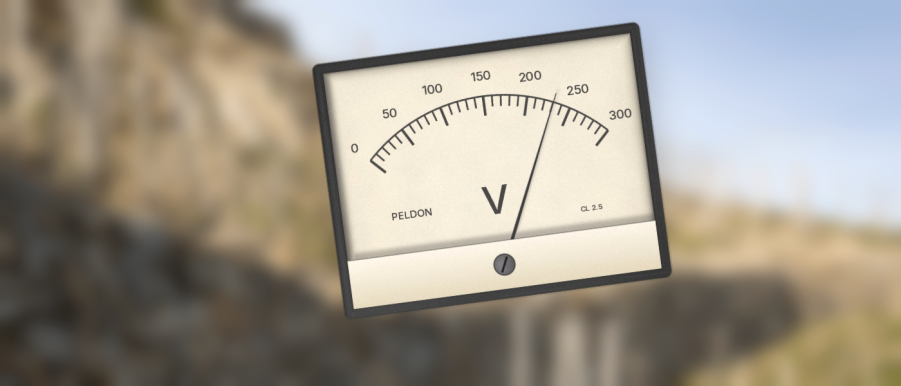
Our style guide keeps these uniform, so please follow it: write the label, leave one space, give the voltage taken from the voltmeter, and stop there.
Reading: 230 V
